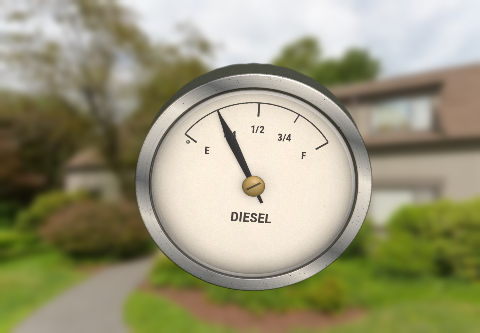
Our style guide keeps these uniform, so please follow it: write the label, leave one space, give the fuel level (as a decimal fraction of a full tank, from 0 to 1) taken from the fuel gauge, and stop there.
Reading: 0.25
